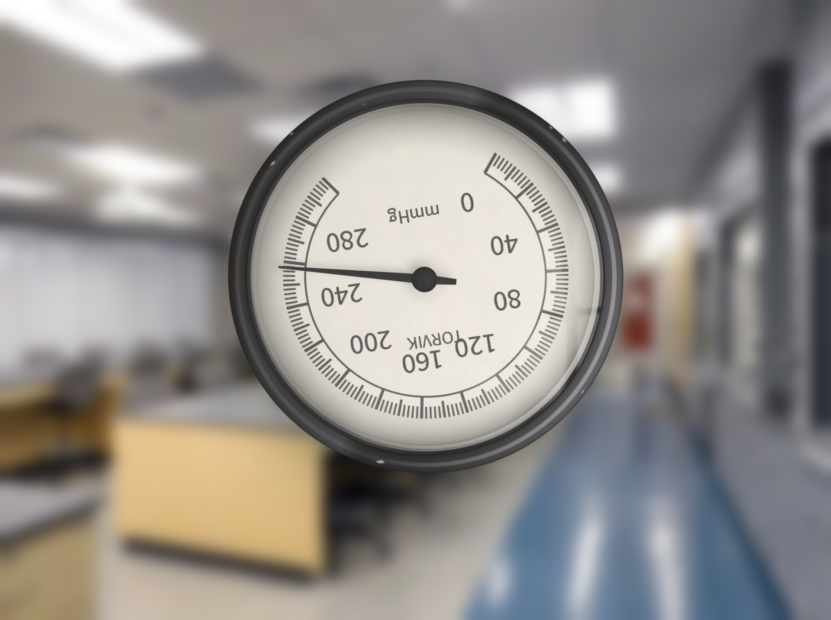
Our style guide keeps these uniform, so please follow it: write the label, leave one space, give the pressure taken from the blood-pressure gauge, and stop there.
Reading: 258 mmHg
